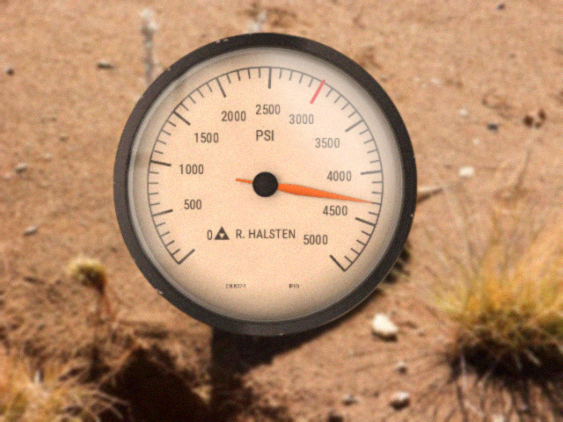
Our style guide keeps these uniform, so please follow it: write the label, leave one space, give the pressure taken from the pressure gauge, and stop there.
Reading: 4300 psi
